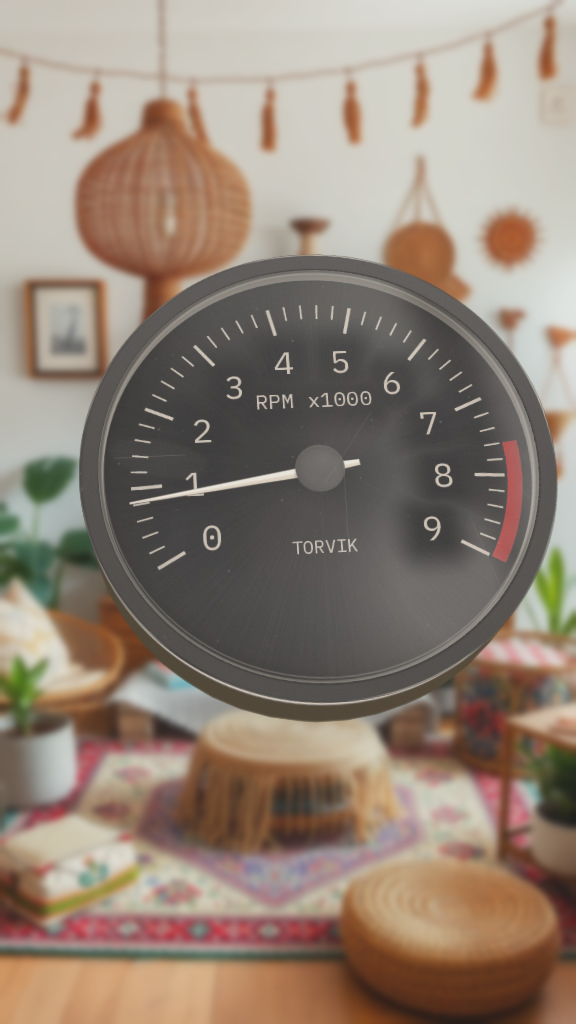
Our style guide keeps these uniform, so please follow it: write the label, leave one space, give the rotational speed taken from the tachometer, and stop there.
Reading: 800 rpm
